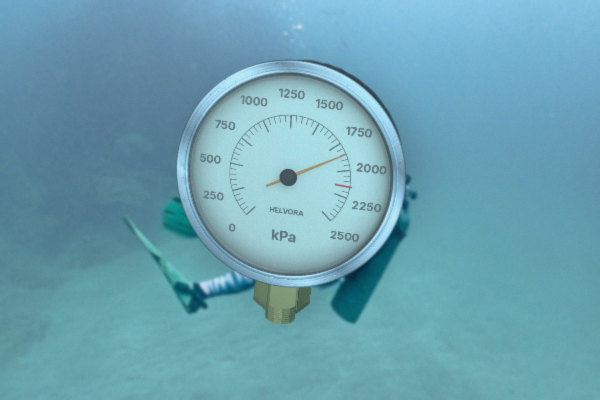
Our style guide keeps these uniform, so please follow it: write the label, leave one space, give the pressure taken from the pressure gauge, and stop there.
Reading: 1850 kPa
